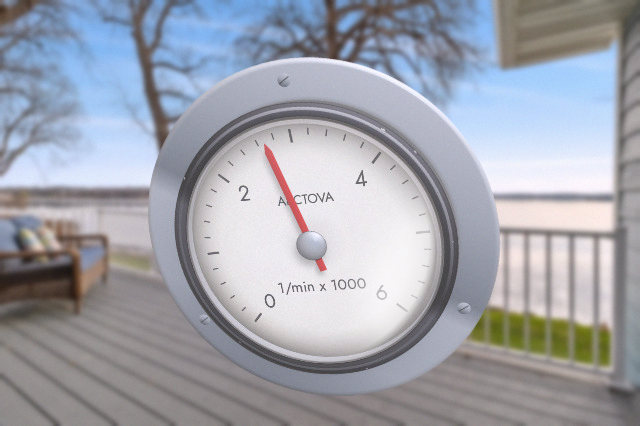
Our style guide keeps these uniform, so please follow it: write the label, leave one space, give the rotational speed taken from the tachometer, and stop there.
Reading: 2700 rpm
